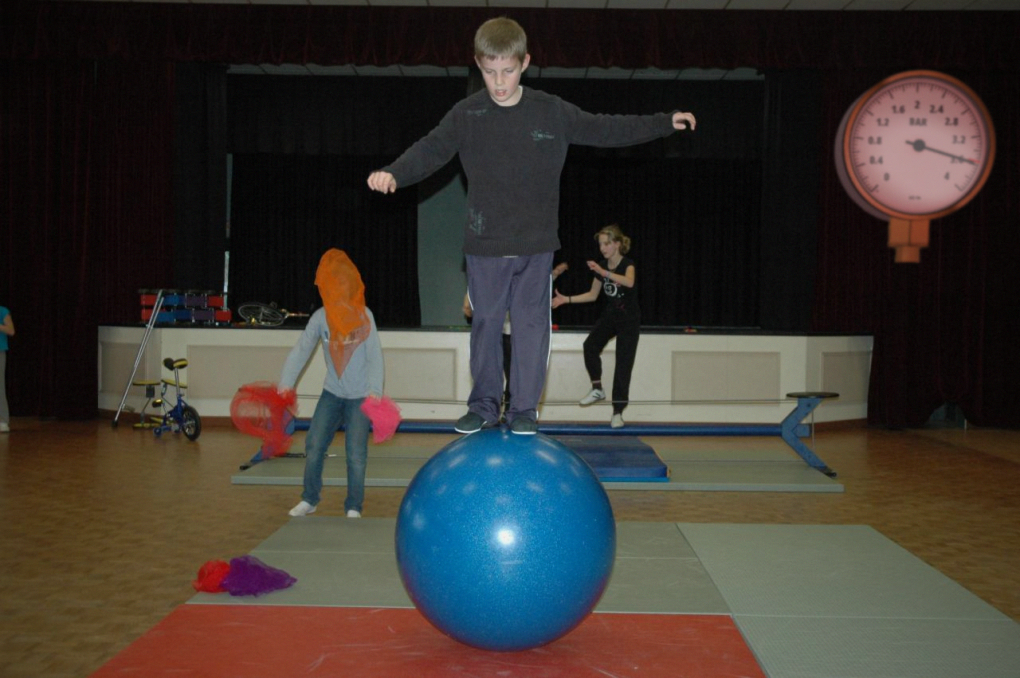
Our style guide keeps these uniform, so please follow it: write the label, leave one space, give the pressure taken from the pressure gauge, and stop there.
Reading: 3.6 bar
